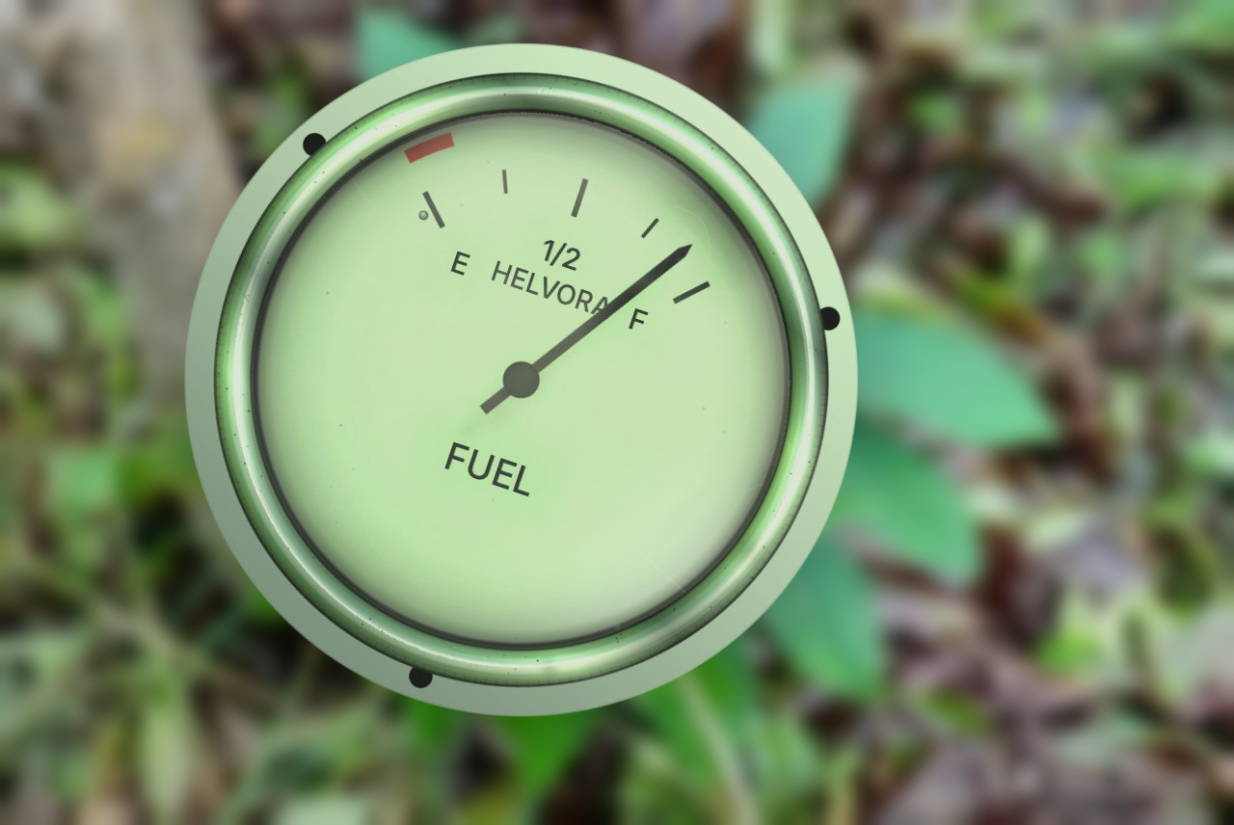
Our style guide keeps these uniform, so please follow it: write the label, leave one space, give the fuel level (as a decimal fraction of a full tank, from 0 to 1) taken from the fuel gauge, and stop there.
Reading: 0.875
